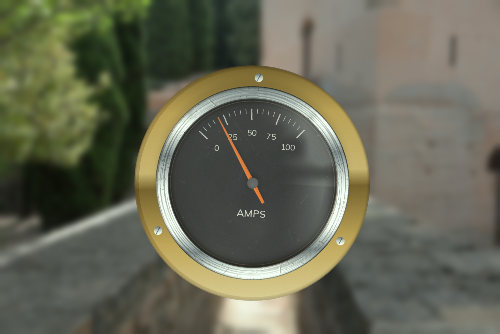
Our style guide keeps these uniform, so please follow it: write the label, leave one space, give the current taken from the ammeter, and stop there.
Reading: 20 A
